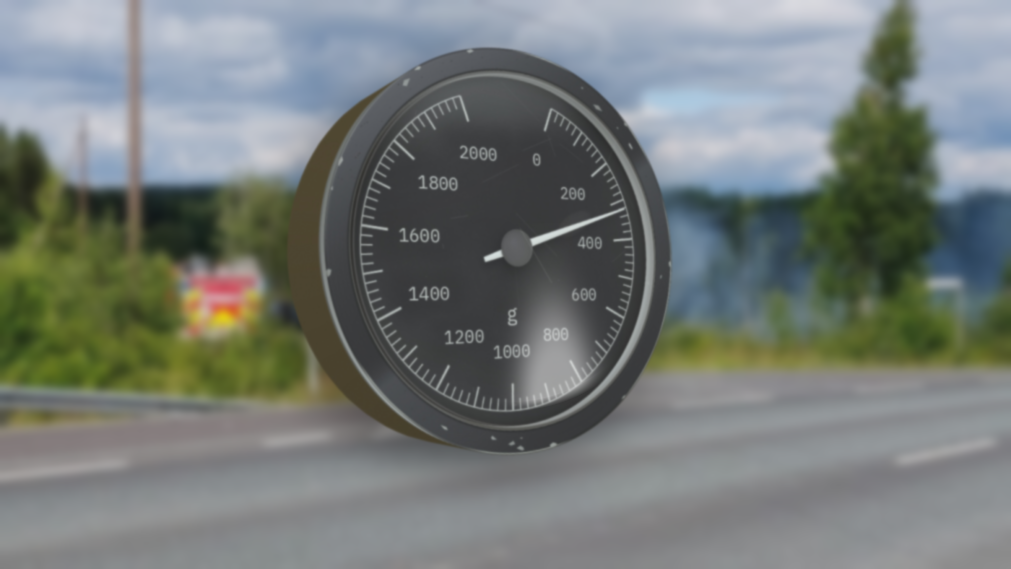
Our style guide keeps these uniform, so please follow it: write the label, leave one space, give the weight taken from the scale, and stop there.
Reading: 320 g
